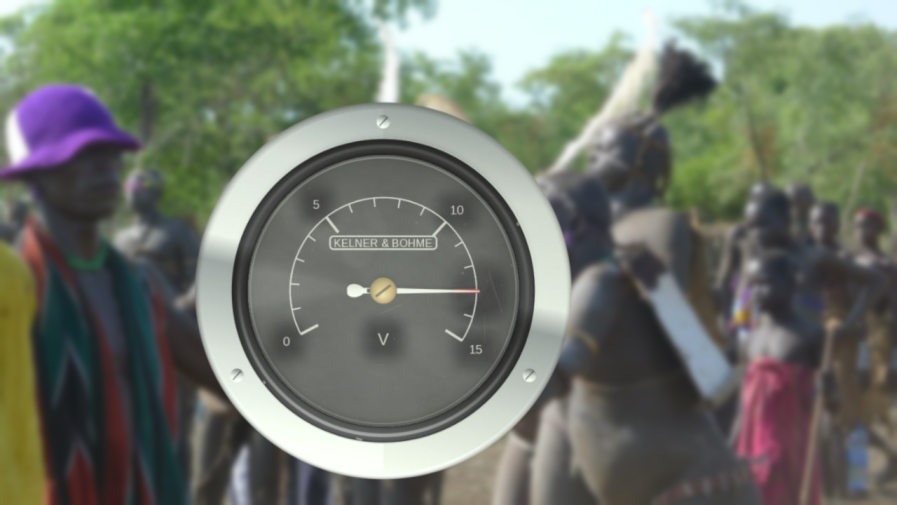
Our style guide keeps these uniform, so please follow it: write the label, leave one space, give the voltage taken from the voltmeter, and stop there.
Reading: 13 V
